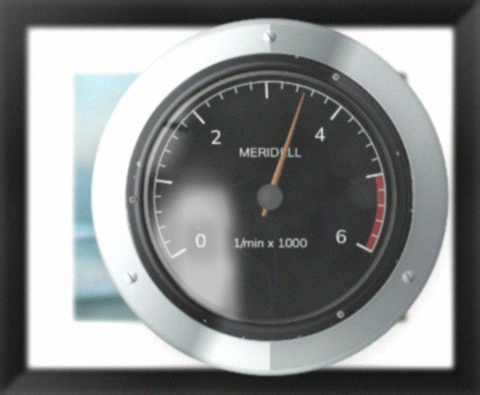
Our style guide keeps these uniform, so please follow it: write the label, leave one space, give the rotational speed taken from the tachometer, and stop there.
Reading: 3500 rpm
